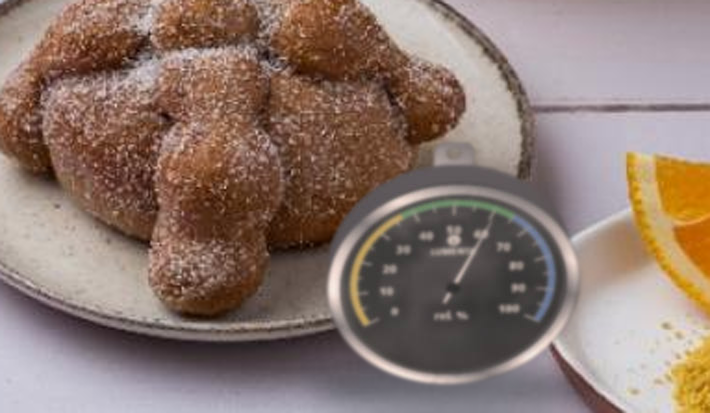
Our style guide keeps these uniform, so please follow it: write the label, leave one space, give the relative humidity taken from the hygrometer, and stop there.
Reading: 60 %
